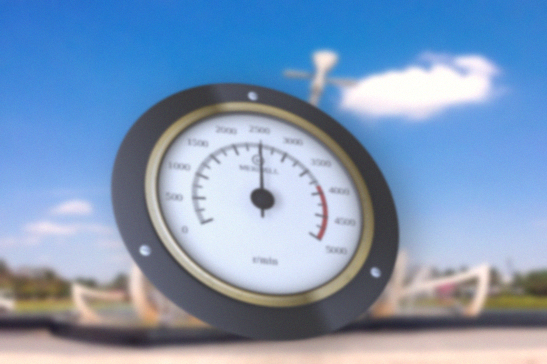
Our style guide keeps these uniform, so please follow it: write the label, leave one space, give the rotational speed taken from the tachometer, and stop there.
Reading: 2500 rpm
